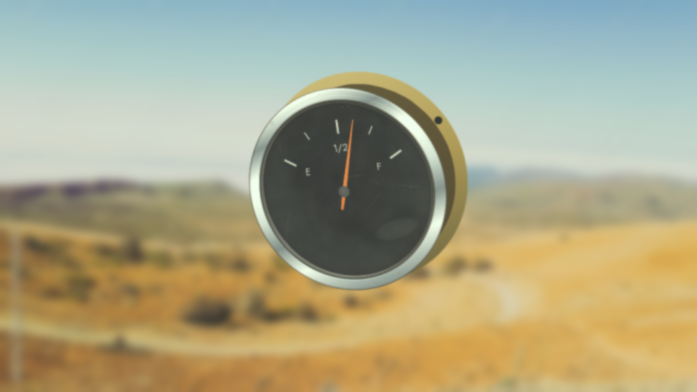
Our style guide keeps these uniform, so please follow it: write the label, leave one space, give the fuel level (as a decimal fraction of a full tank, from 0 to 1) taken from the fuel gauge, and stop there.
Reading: 0.625
